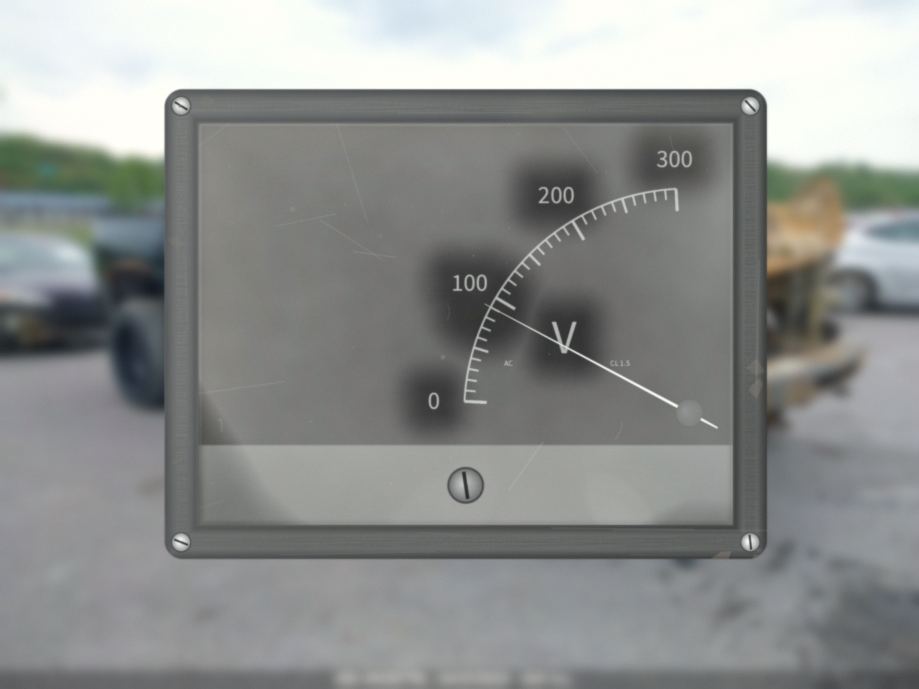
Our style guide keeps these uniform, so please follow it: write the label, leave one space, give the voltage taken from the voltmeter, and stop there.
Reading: 90 V
